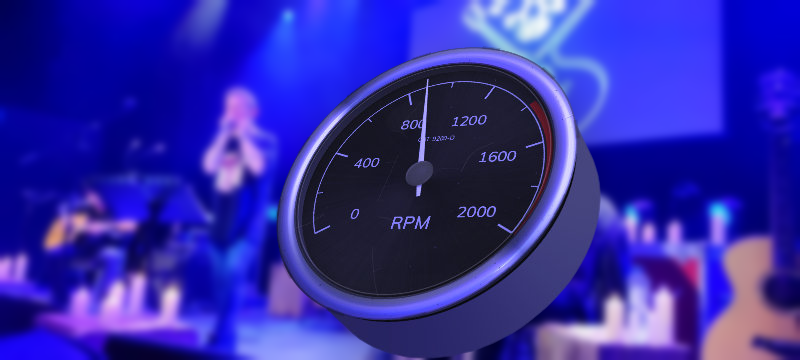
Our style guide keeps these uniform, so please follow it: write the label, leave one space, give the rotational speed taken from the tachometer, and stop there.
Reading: 900 rpm
